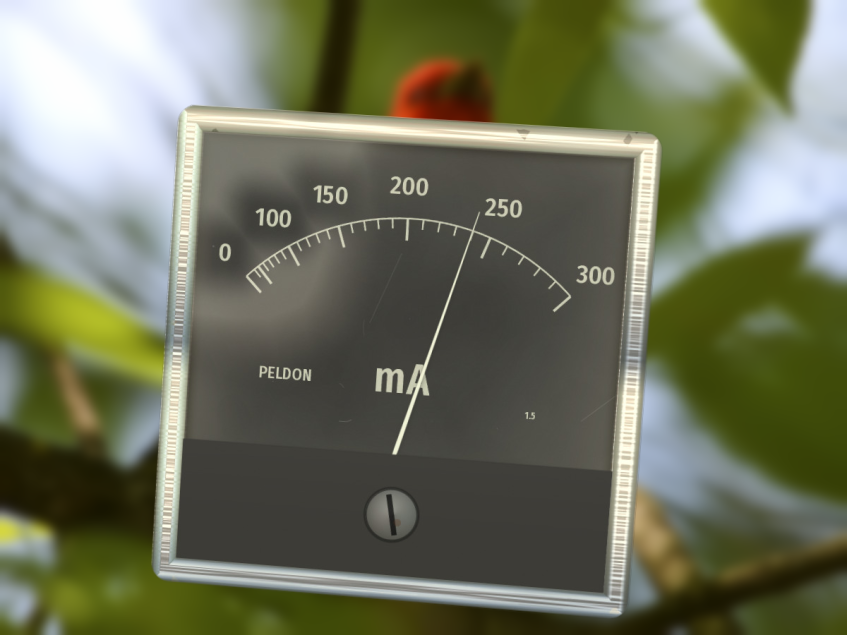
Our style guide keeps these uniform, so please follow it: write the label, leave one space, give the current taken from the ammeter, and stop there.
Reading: 240 mA
